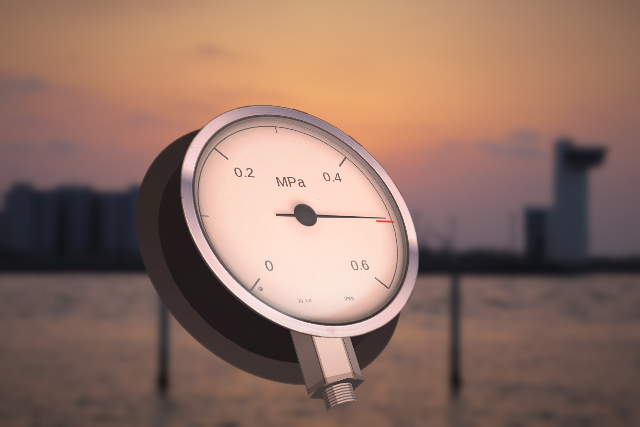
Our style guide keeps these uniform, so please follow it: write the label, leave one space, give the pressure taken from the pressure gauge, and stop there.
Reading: 0.5 MPa
